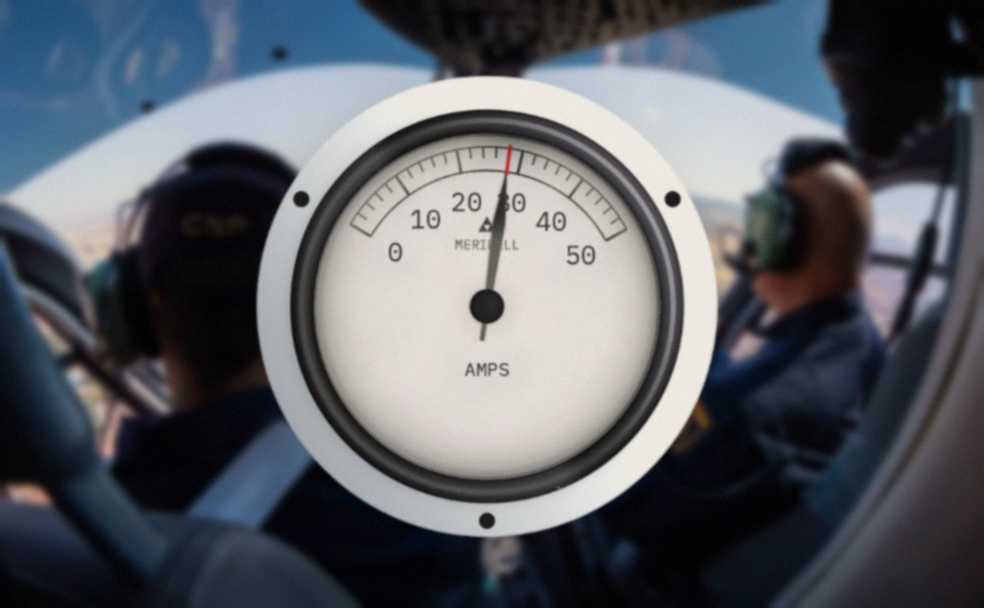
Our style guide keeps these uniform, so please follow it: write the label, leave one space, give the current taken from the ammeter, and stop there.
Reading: 28 A
